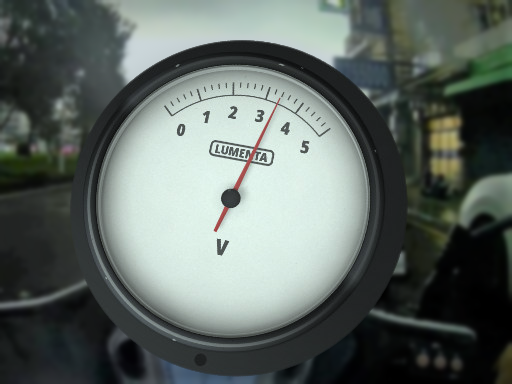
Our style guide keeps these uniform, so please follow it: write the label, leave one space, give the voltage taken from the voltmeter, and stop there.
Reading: 3.4 V
